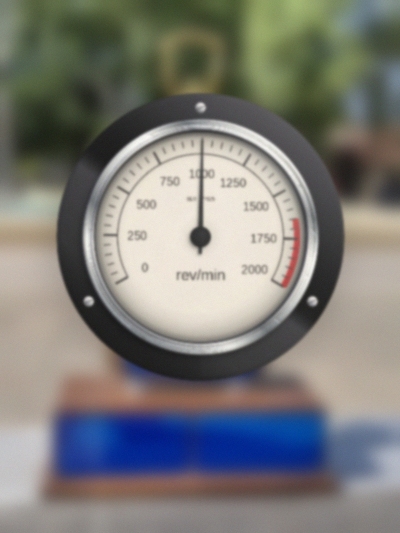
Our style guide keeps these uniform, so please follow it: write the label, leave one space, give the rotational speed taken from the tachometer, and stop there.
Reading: 1000 rpm
